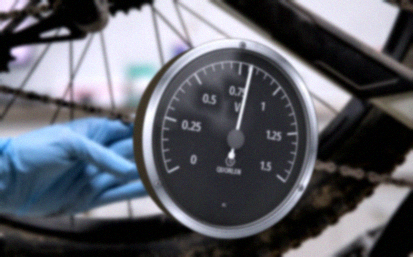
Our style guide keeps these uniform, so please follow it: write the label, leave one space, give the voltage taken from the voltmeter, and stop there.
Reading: 0.8 V
